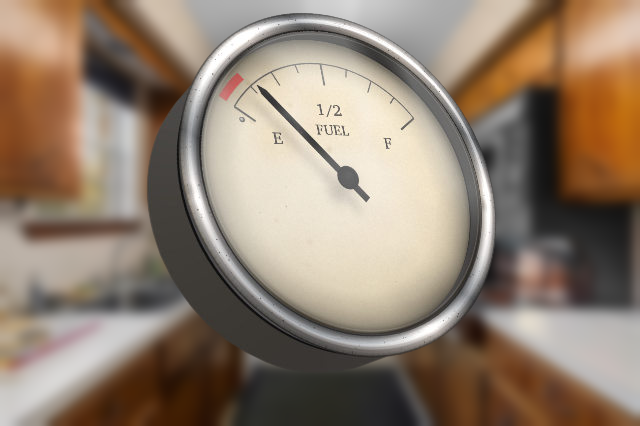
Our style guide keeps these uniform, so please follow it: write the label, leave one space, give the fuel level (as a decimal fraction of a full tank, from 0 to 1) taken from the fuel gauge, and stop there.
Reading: 0.125
